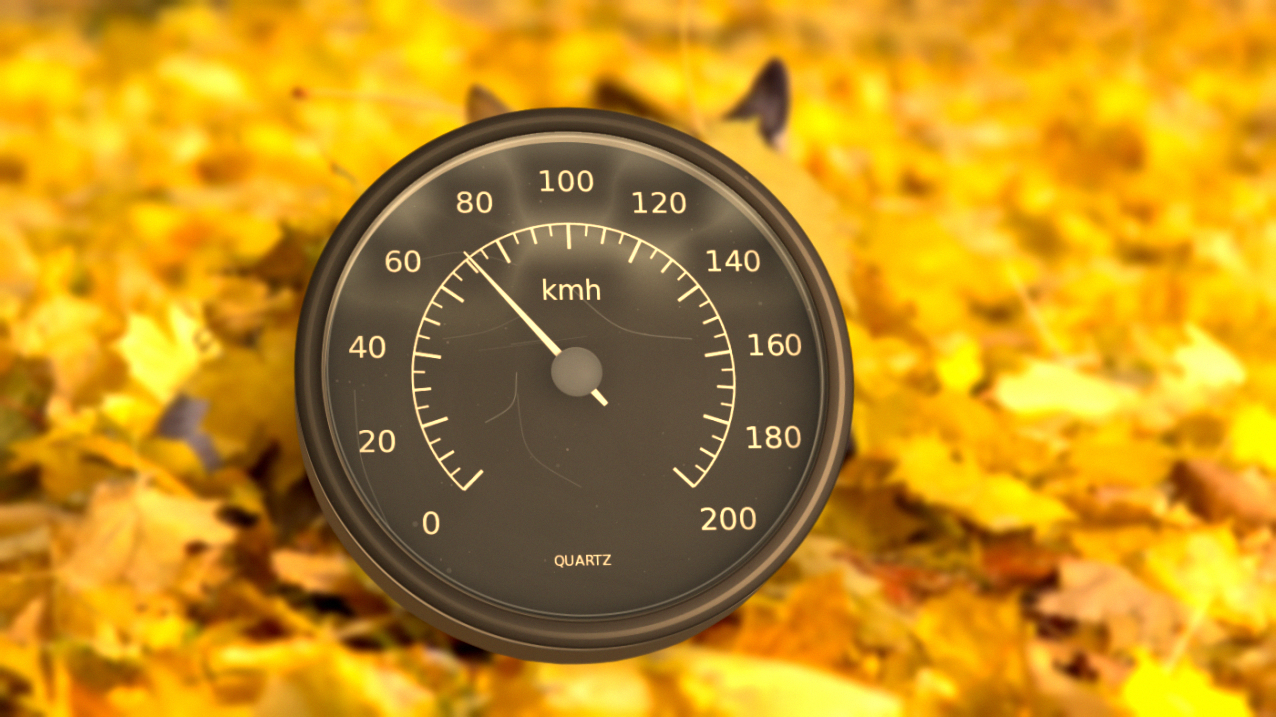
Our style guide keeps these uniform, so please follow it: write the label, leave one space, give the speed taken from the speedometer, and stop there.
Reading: 70 km/h
